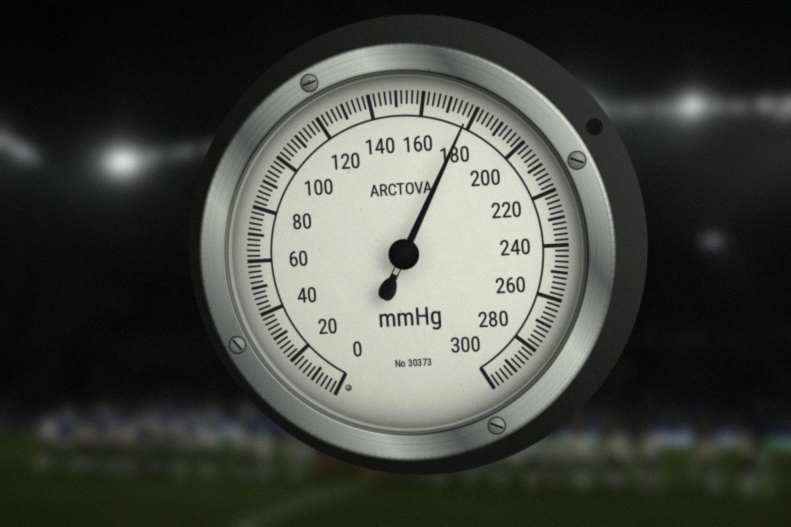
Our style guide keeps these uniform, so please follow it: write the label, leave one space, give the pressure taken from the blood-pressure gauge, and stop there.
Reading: 178 mmHg
